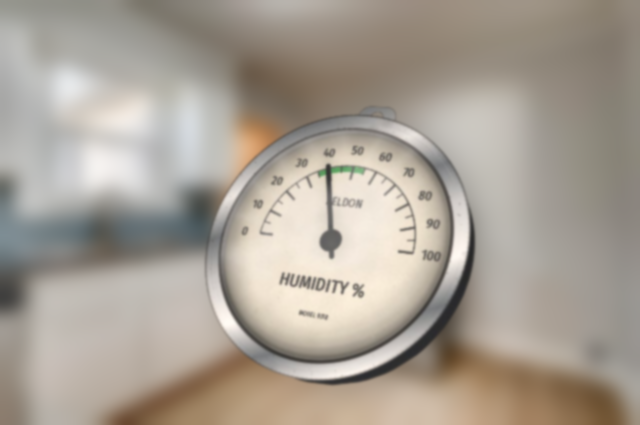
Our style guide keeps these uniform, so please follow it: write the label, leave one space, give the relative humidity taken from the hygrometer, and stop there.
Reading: 40 %
